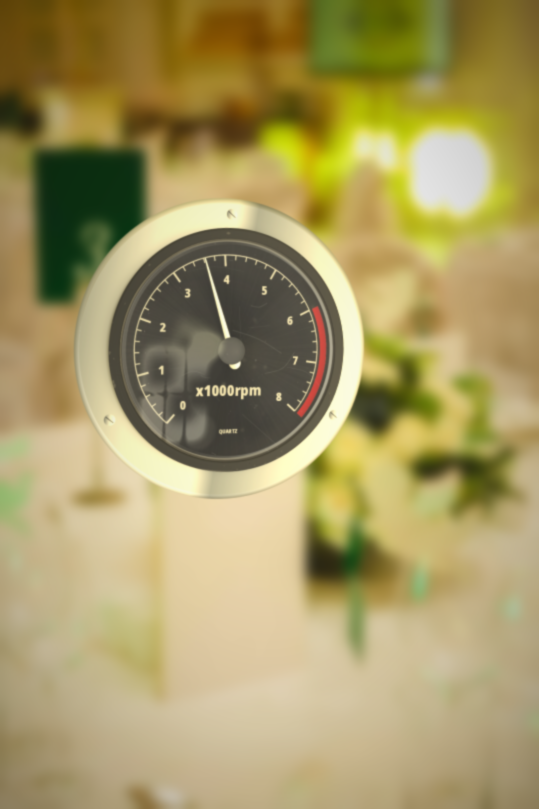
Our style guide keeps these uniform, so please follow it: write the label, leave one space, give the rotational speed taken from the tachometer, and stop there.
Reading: 3600 rpm
